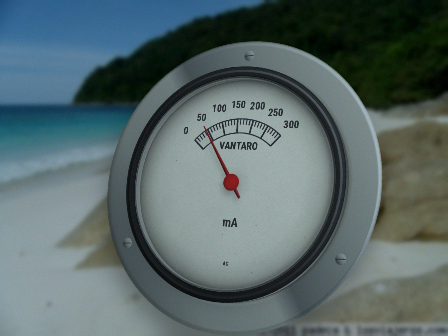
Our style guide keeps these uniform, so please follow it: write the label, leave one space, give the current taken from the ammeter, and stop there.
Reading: 50 mA
